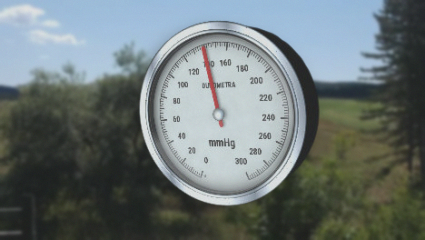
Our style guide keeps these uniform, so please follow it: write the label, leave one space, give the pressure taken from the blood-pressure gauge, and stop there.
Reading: 140 mmHg
